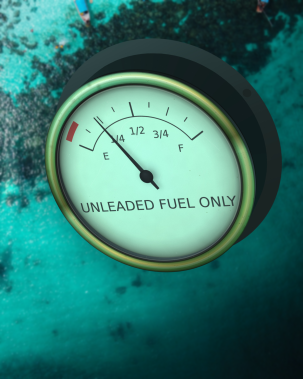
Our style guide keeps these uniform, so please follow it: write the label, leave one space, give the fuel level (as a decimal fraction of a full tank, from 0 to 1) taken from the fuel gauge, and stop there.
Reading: 0.25
